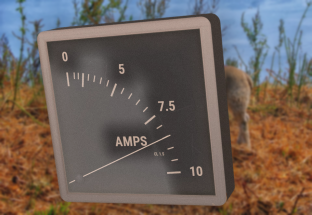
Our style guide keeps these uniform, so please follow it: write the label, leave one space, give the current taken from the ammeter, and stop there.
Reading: 8.5 A
